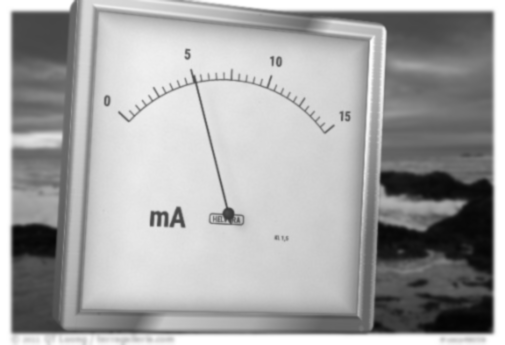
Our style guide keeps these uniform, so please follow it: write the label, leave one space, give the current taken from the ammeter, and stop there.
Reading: 5 mA
